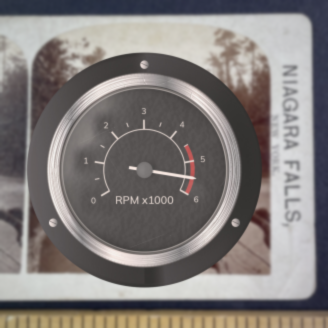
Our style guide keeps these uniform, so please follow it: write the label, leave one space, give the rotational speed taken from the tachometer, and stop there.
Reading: 5500 rpm
